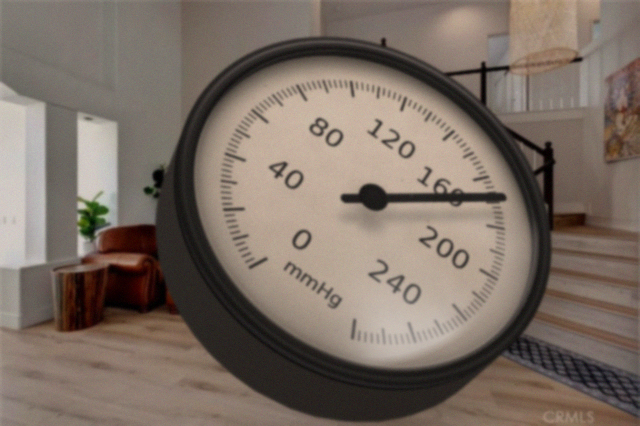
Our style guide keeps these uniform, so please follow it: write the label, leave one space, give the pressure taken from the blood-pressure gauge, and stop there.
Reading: 170 mmHg
